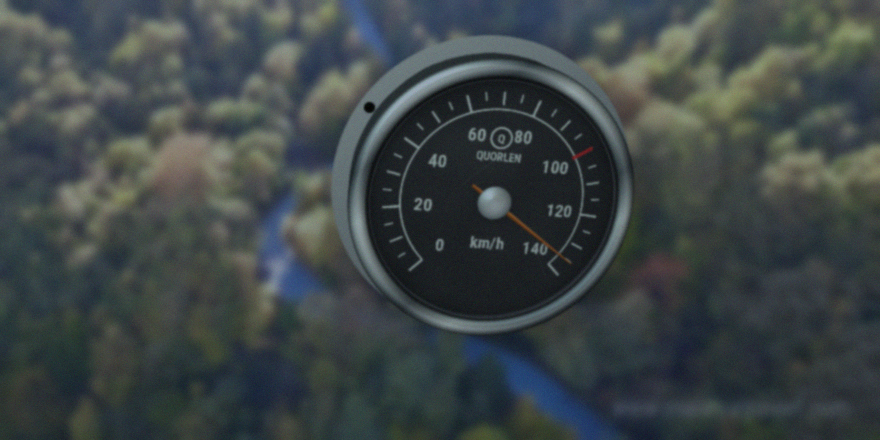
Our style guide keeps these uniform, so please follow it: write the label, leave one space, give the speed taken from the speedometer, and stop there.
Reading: 135 km/h
